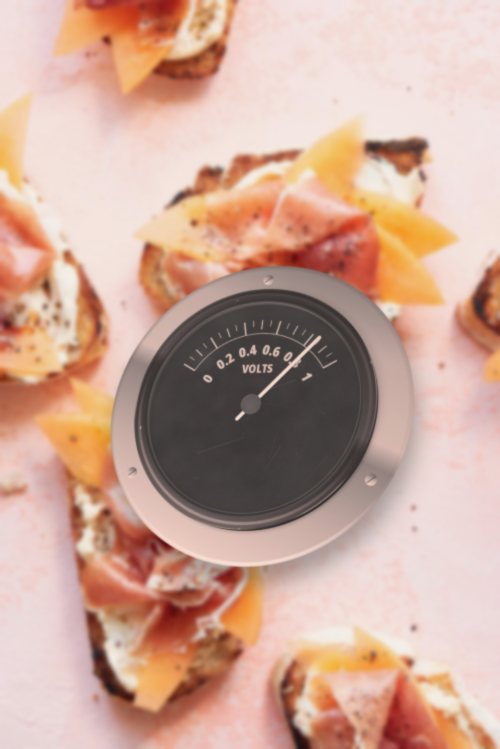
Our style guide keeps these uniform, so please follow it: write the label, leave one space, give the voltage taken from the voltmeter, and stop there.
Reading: 0.85 V
